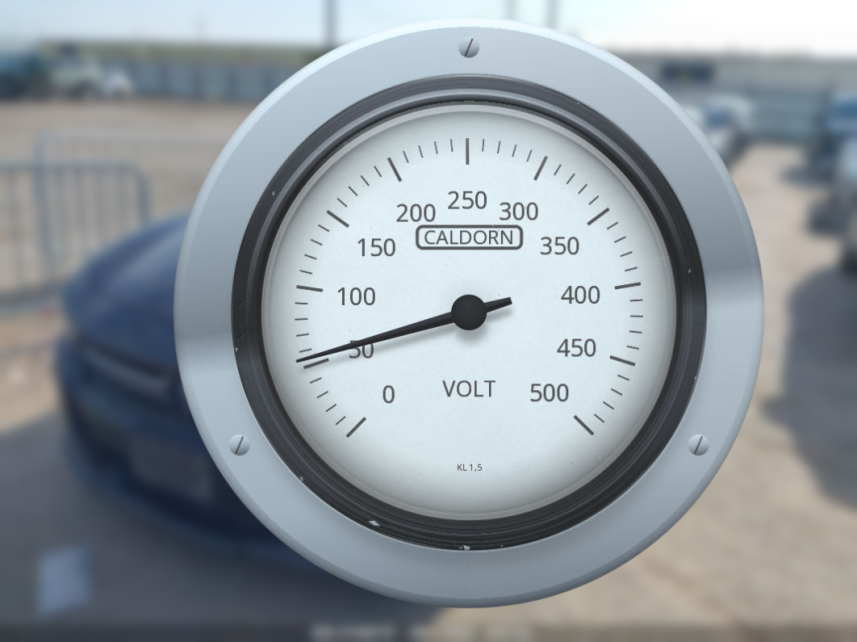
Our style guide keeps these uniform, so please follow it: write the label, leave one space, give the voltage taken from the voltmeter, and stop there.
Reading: 55 V
